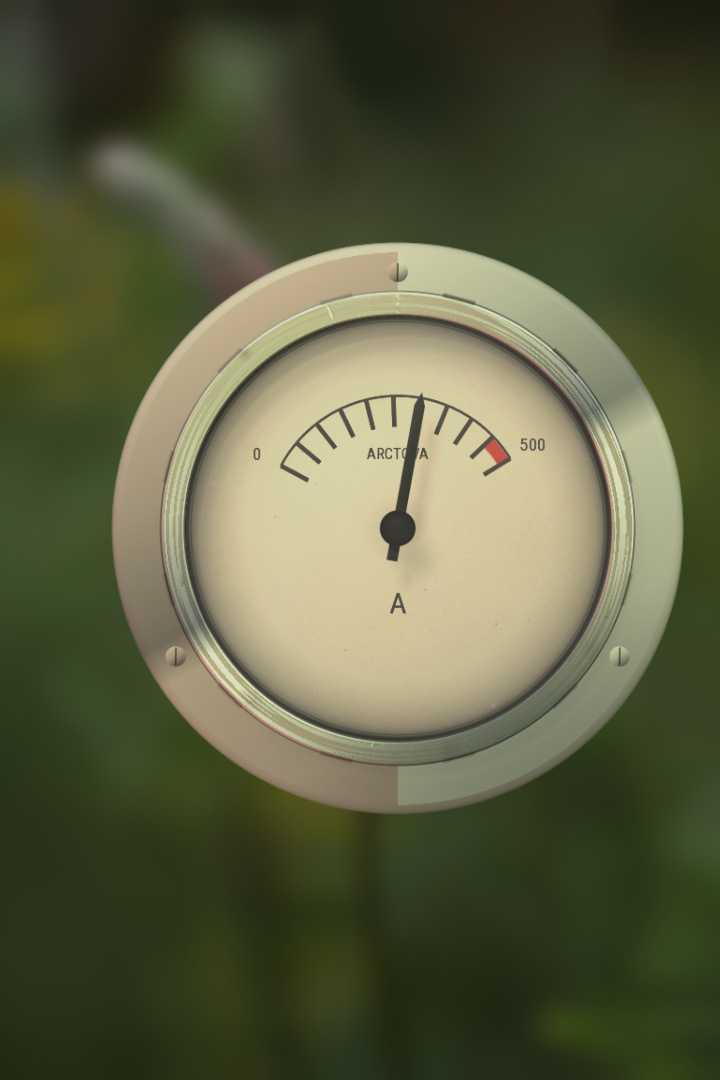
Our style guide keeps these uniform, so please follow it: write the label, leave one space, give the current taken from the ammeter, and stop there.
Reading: 300 A
